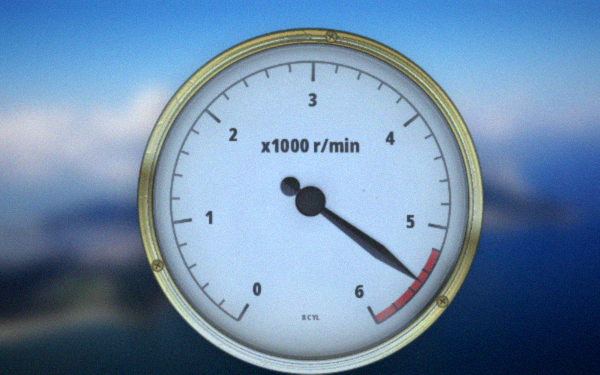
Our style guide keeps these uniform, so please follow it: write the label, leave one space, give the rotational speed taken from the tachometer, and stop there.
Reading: 5500 rpm
